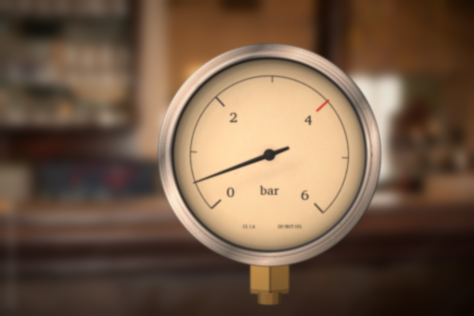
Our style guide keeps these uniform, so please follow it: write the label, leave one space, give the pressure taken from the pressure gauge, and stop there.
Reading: 0.5 bar
